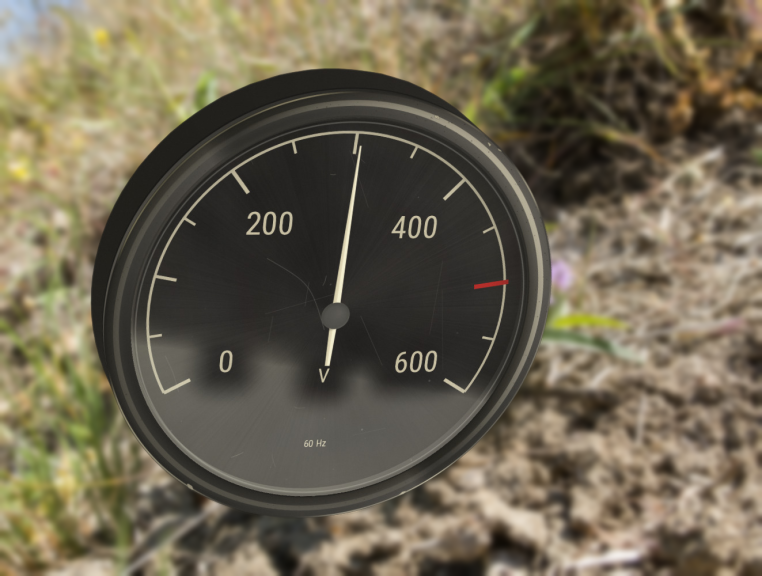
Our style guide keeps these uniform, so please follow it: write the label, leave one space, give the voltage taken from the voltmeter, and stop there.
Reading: 300 V
